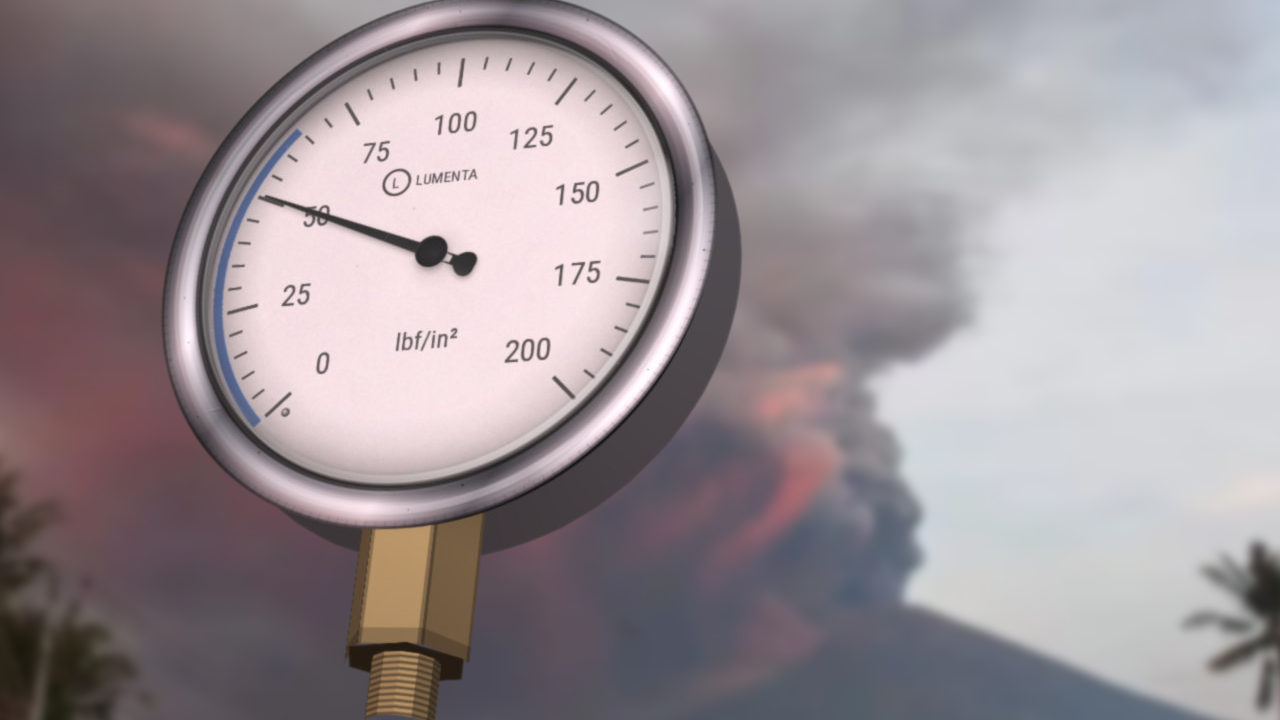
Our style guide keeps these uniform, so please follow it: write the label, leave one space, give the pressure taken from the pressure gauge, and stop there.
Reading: 50 psi
